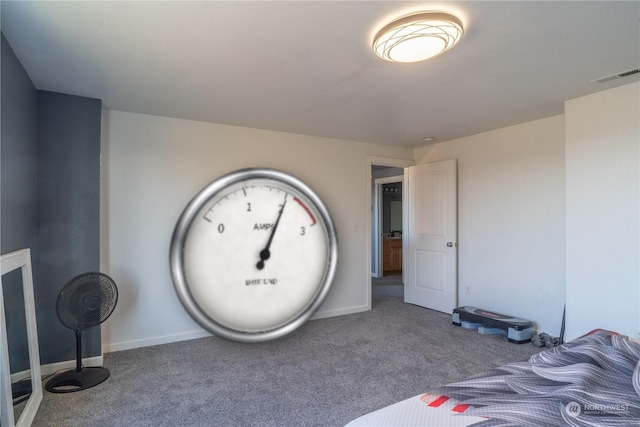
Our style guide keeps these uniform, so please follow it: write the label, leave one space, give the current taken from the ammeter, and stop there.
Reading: 2 A
